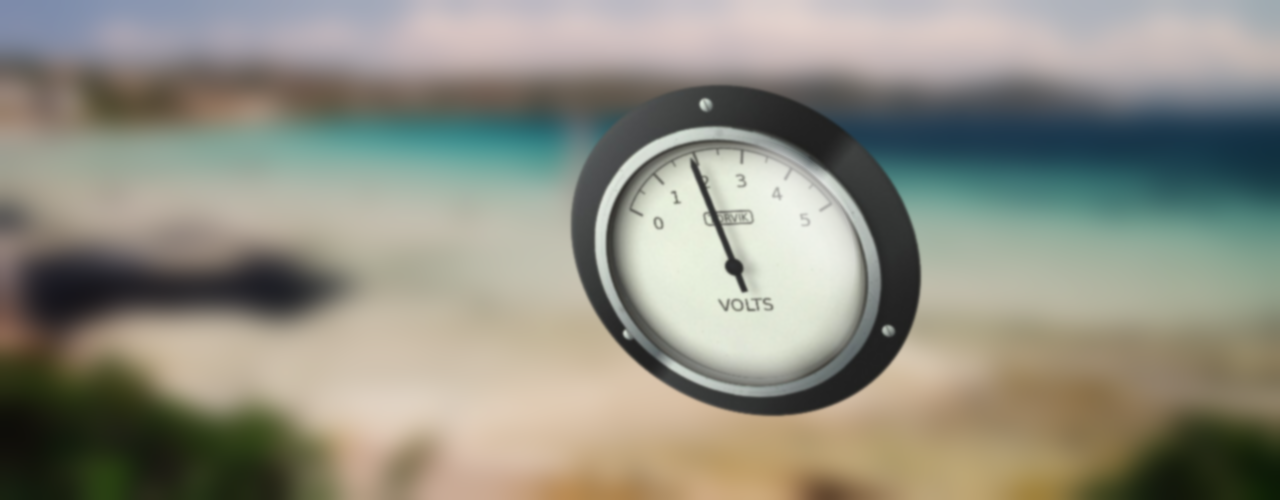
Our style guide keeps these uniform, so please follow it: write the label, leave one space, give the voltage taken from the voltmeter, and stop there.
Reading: 2 V
